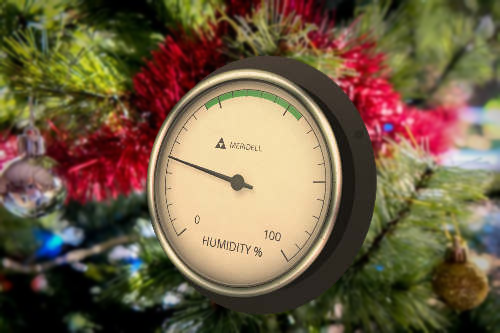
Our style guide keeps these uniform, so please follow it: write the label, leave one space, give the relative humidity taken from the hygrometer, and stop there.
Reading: 20 %
